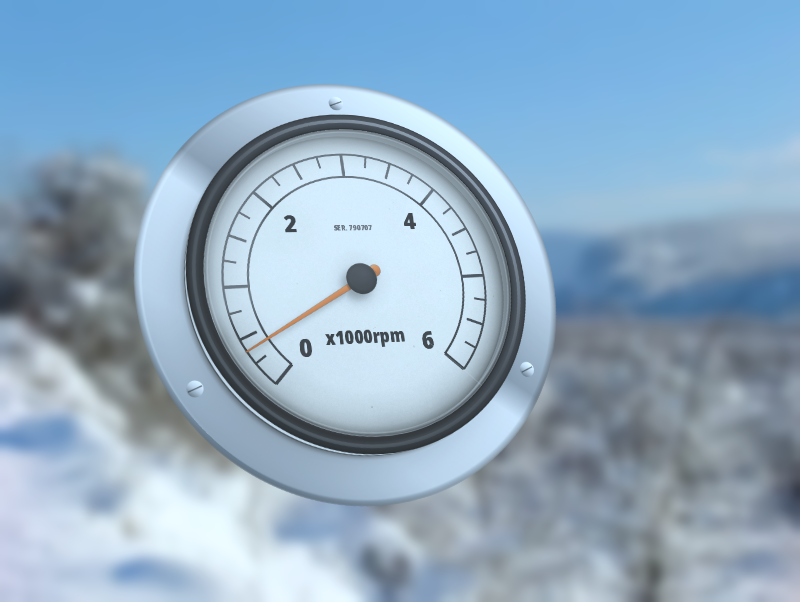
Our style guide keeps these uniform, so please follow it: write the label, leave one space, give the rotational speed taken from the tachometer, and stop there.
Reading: 375 rpm
